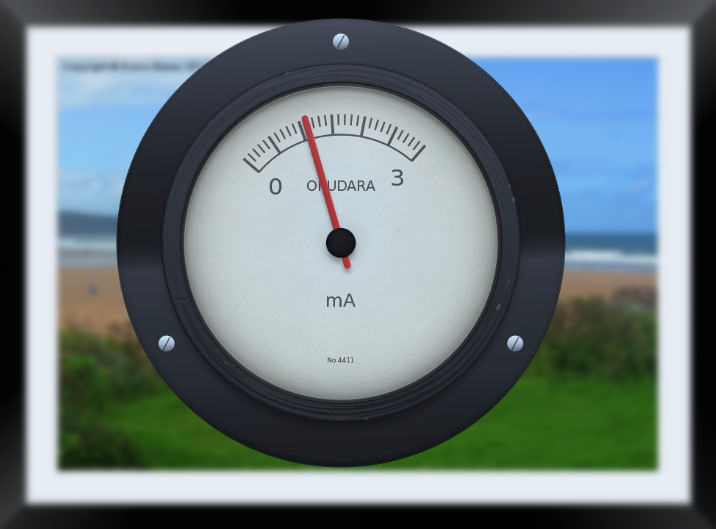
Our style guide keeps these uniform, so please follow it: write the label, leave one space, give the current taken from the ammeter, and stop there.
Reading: 1.1 mA
